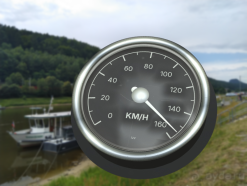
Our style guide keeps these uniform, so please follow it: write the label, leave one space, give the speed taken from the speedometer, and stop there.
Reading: 155 km/h
